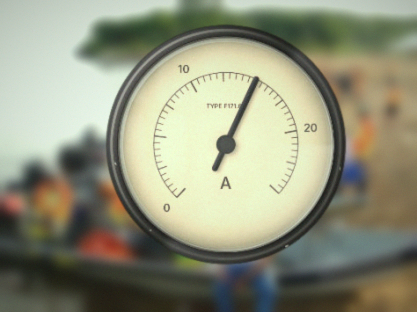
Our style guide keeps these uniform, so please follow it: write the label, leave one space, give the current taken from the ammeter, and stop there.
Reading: 15 A
